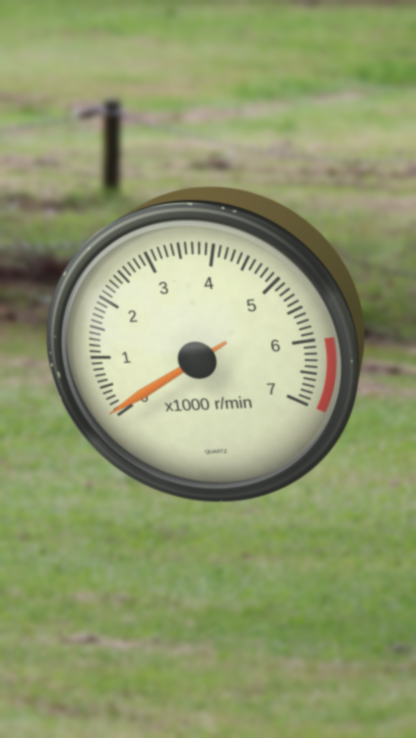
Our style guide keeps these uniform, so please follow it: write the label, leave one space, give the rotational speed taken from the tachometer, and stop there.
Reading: 100 rpm
